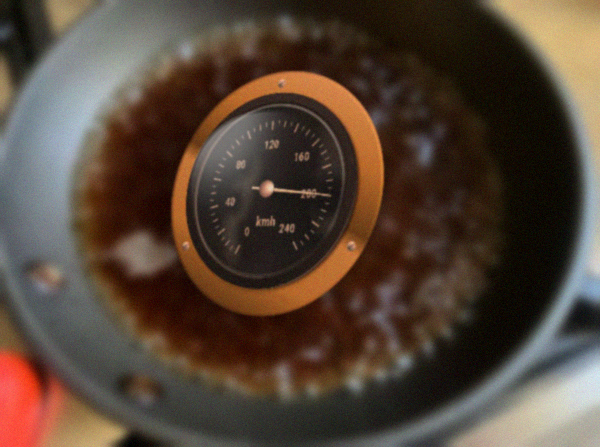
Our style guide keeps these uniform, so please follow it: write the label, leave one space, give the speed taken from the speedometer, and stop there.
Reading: 200 km/h
